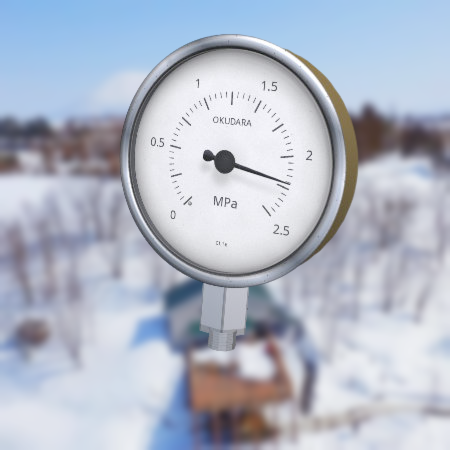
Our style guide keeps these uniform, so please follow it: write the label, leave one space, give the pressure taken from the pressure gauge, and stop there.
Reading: 2.2 MPa
